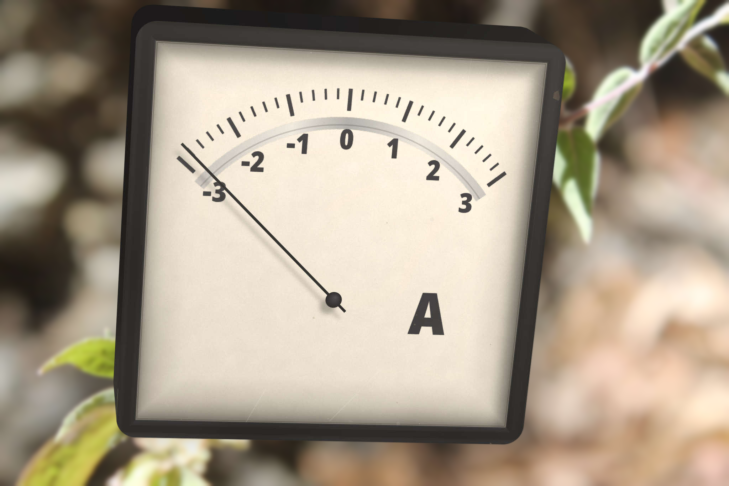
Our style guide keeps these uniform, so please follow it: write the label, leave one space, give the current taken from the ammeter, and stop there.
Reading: -2.8 A
